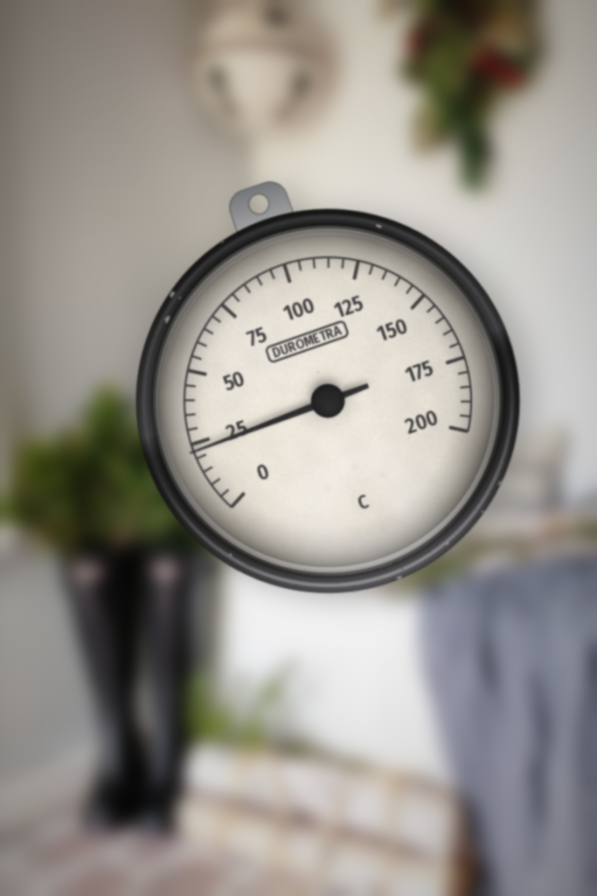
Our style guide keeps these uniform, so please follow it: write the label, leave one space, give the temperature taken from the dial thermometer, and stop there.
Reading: 22.5 °C
